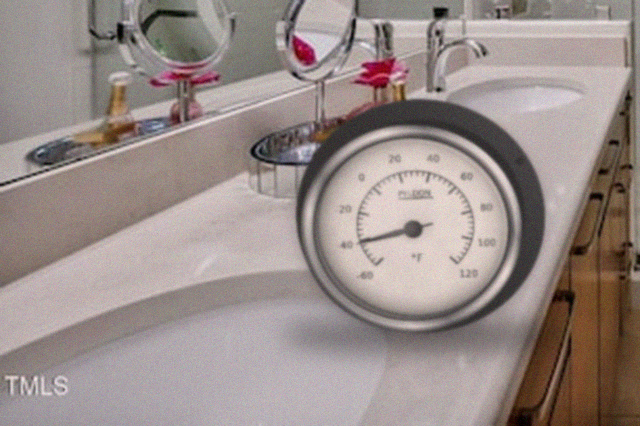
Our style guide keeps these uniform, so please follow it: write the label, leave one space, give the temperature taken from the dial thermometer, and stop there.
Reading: -40 °F
